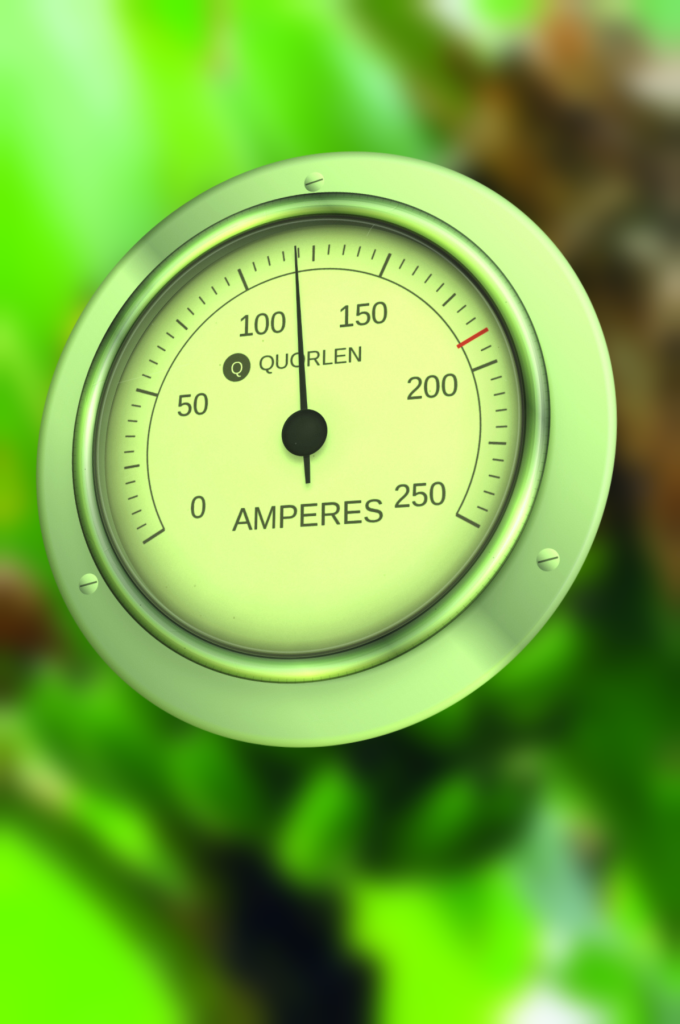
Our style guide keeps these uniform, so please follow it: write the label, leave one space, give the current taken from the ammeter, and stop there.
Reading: 120 A
